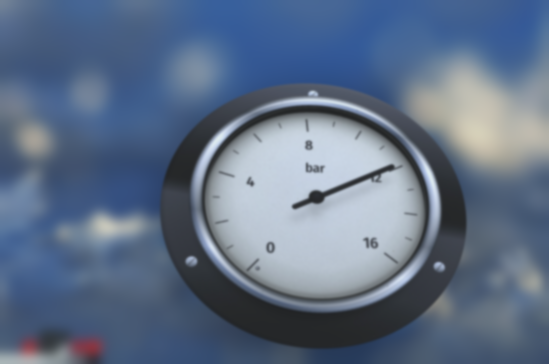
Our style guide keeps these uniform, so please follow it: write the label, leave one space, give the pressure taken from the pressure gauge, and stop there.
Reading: 12 bar
